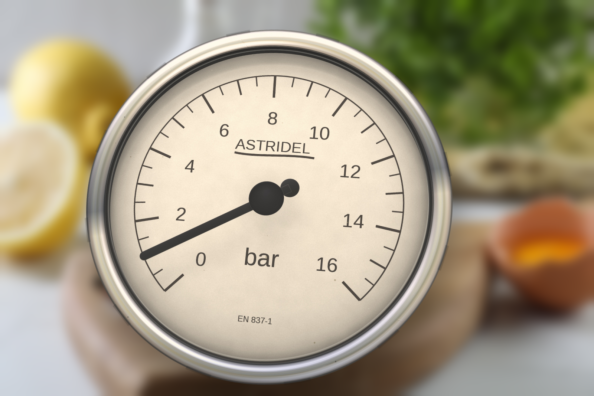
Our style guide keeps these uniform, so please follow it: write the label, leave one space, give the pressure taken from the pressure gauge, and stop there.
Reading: 1 bar
